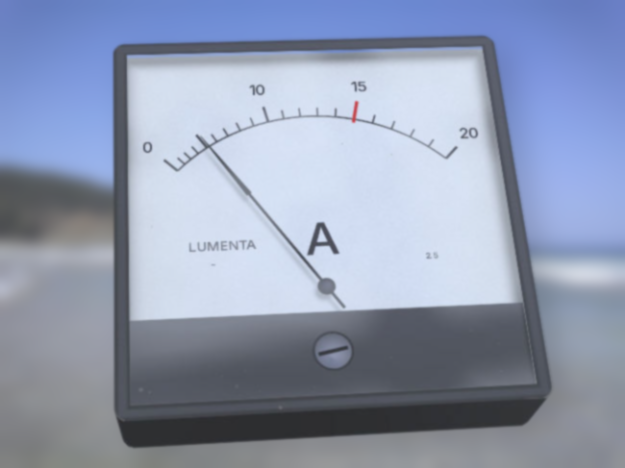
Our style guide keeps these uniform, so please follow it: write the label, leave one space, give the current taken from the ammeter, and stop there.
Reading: 5 A
